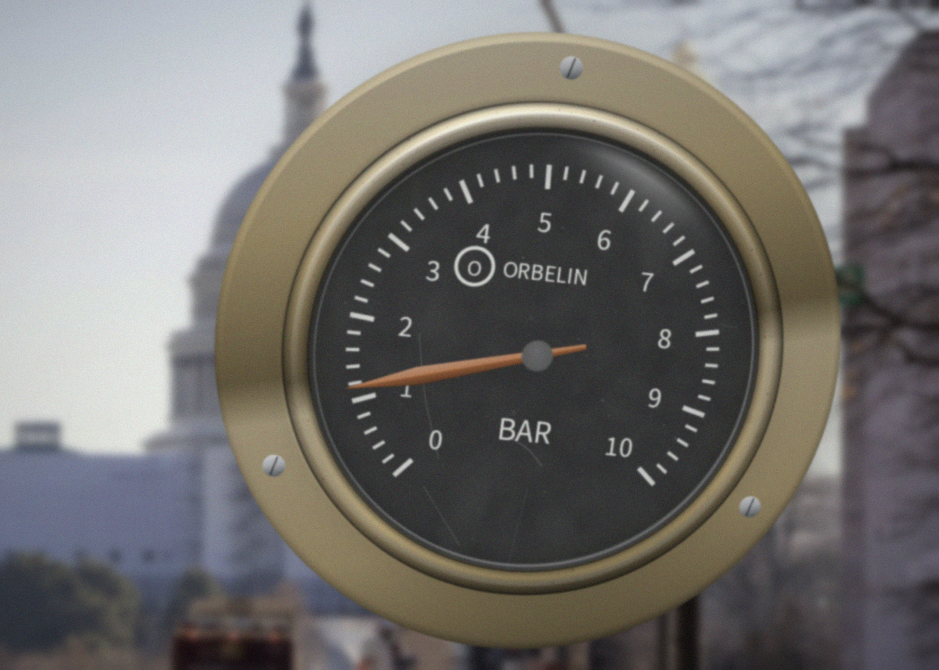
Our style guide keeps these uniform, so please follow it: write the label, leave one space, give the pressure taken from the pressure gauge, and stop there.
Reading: 1.2 bar
